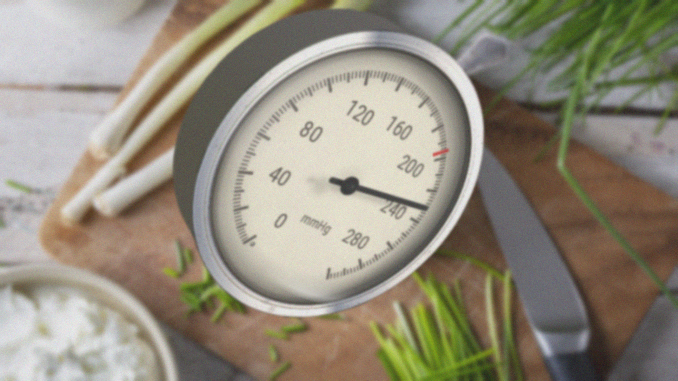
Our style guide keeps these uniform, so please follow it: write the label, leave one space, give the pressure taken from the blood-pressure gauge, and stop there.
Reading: 230 mmHg
